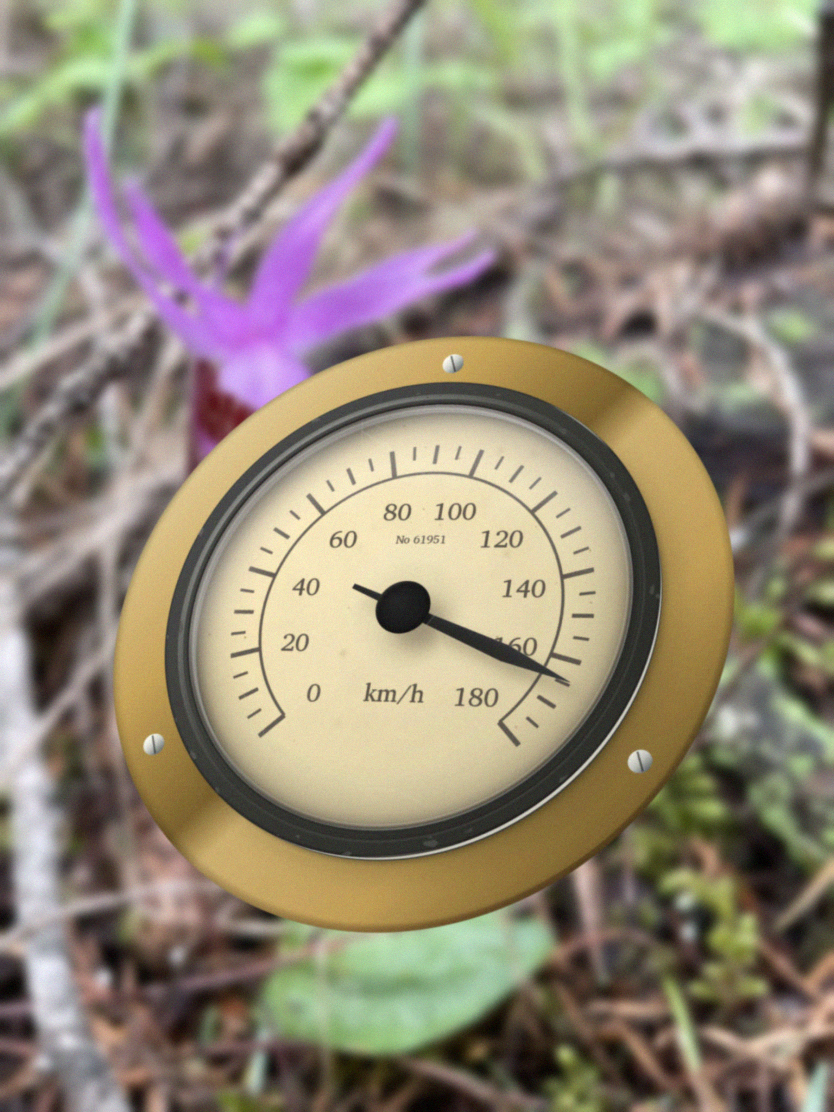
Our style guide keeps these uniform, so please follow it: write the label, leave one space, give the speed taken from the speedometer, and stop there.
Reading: 165 km/h
